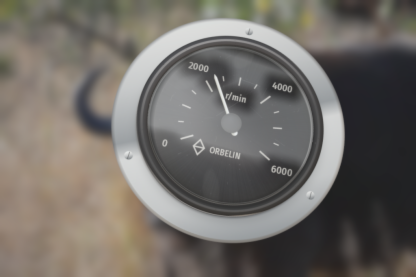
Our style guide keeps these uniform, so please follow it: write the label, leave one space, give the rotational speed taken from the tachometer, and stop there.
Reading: 2250 rpm
